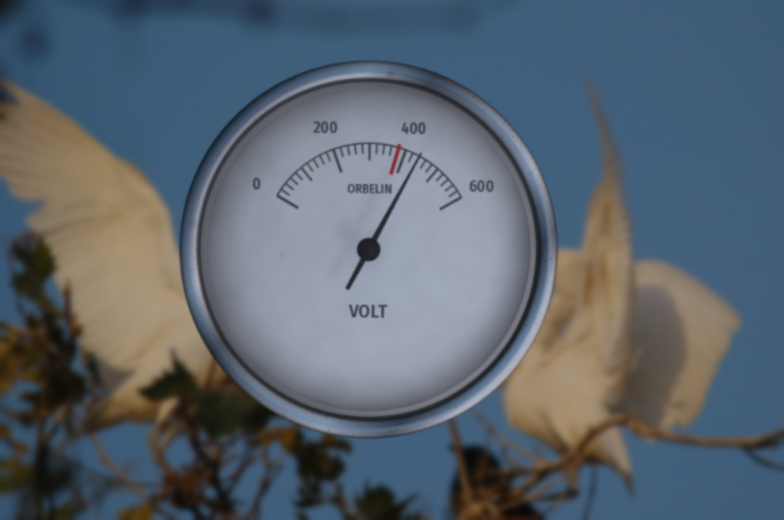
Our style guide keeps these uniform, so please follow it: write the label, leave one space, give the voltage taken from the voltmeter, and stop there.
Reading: 440 V
